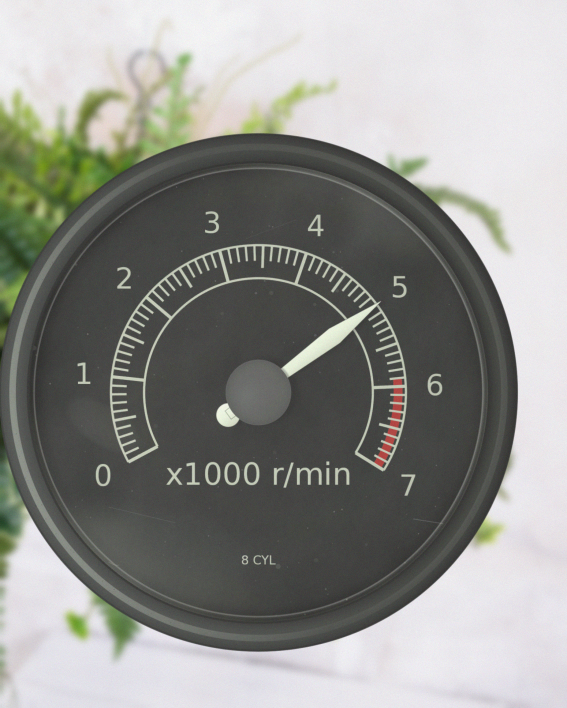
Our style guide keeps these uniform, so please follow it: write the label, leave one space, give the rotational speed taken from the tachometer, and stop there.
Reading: 5000 rpm
